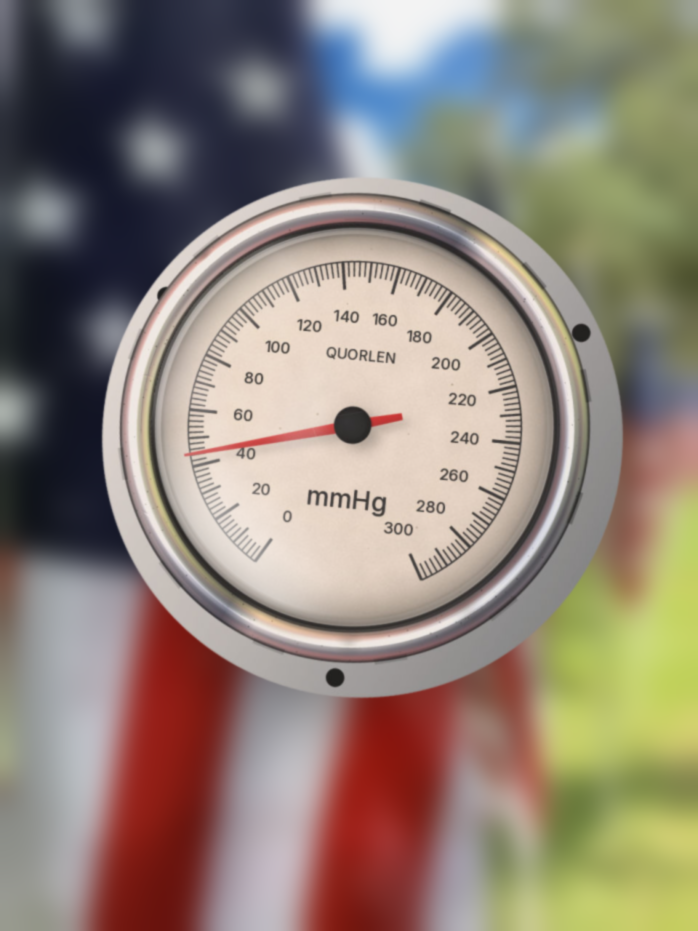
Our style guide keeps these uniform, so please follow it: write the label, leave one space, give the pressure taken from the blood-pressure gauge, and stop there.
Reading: 44 mmHg
